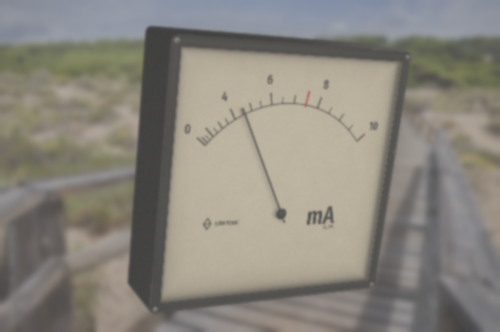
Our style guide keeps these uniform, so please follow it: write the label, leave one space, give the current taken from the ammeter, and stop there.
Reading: 4.5 mA
